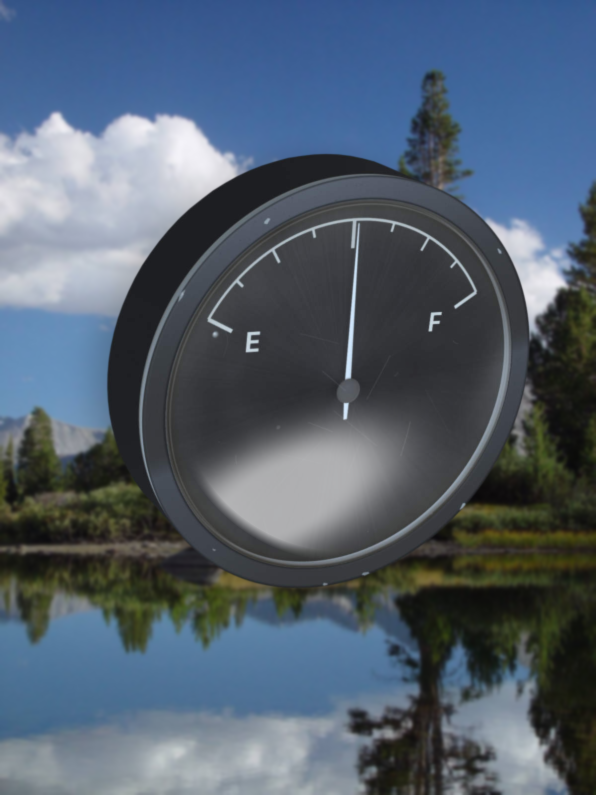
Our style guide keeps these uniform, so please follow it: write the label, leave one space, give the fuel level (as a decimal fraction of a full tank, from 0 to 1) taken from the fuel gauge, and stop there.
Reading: 0.5
